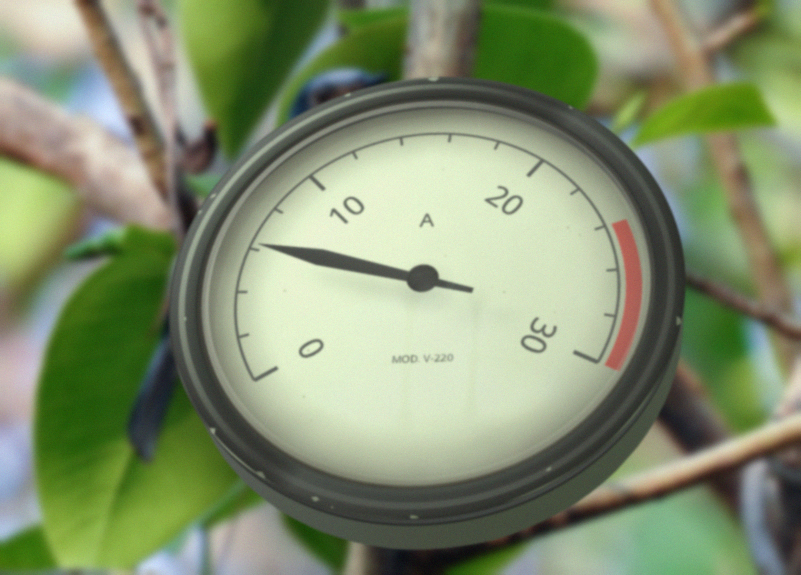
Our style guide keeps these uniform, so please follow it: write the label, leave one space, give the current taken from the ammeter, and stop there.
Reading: 6 A
